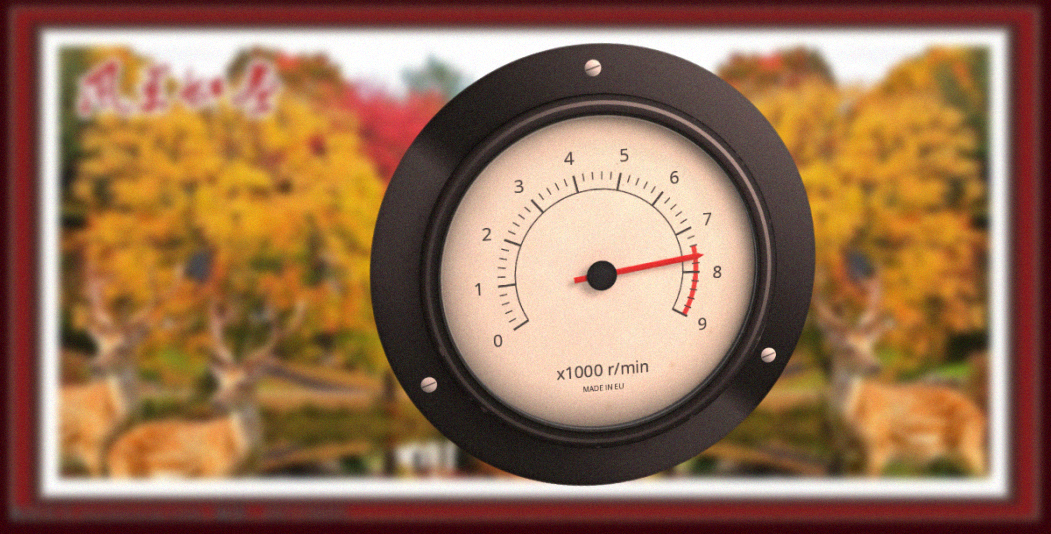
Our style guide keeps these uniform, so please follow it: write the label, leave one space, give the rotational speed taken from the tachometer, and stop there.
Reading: 7600 rpm
